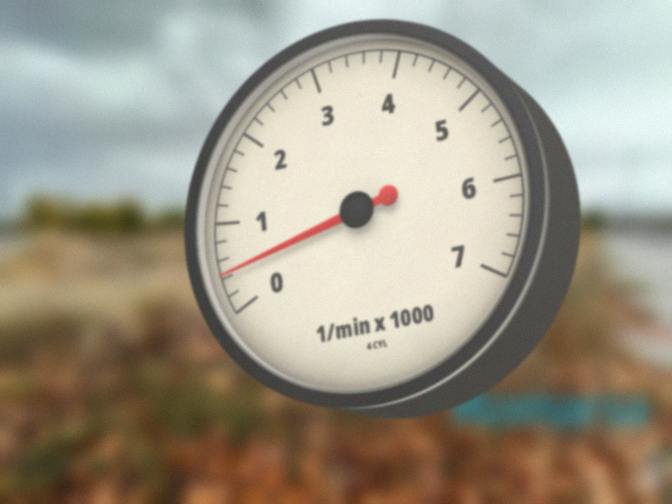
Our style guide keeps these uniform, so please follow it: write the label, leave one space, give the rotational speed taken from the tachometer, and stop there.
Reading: 400 rpm
